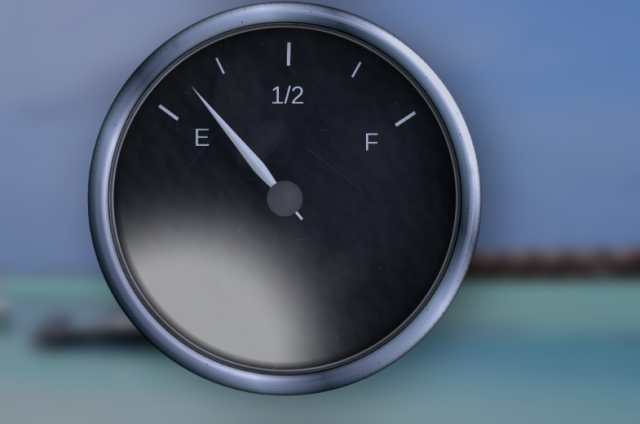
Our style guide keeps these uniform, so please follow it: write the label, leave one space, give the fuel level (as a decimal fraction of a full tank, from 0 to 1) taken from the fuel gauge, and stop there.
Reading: 0.125
